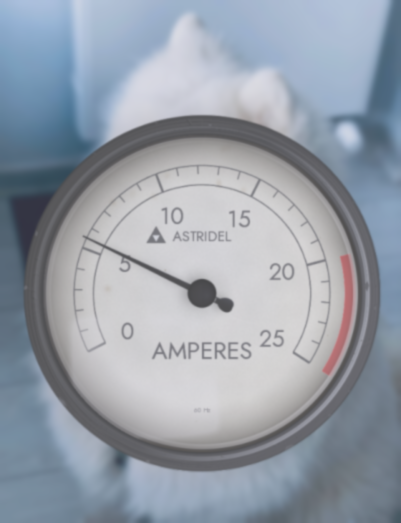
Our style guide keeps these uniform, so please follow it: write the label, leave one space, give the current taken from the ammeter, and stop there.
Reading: 5.5 A
